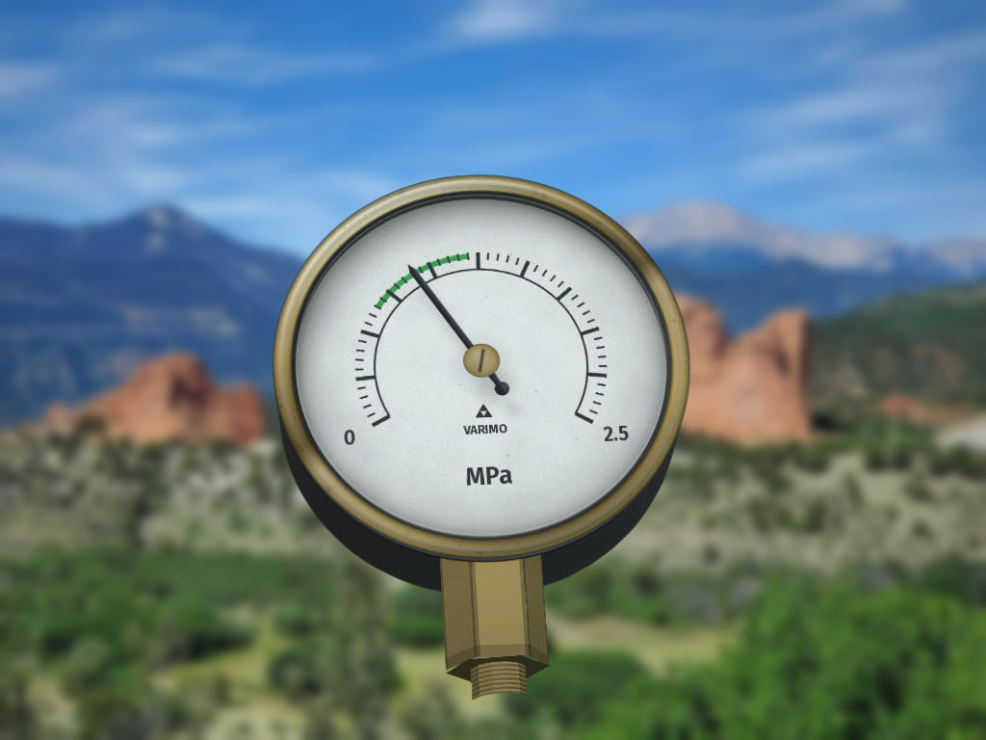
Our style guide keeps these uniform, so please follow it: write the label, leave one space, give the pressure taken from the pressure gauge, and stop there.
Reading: 0.9 MPa
